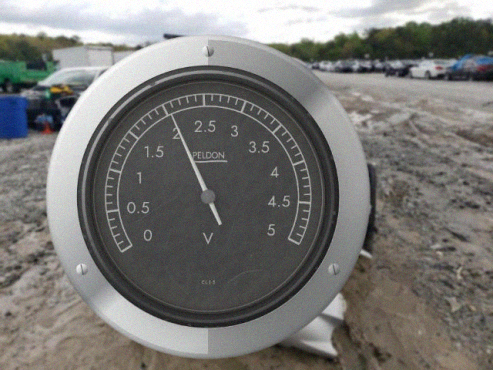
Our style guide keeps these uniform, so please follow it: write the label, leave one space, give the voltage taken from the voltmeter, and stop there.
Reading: 2.05 V
